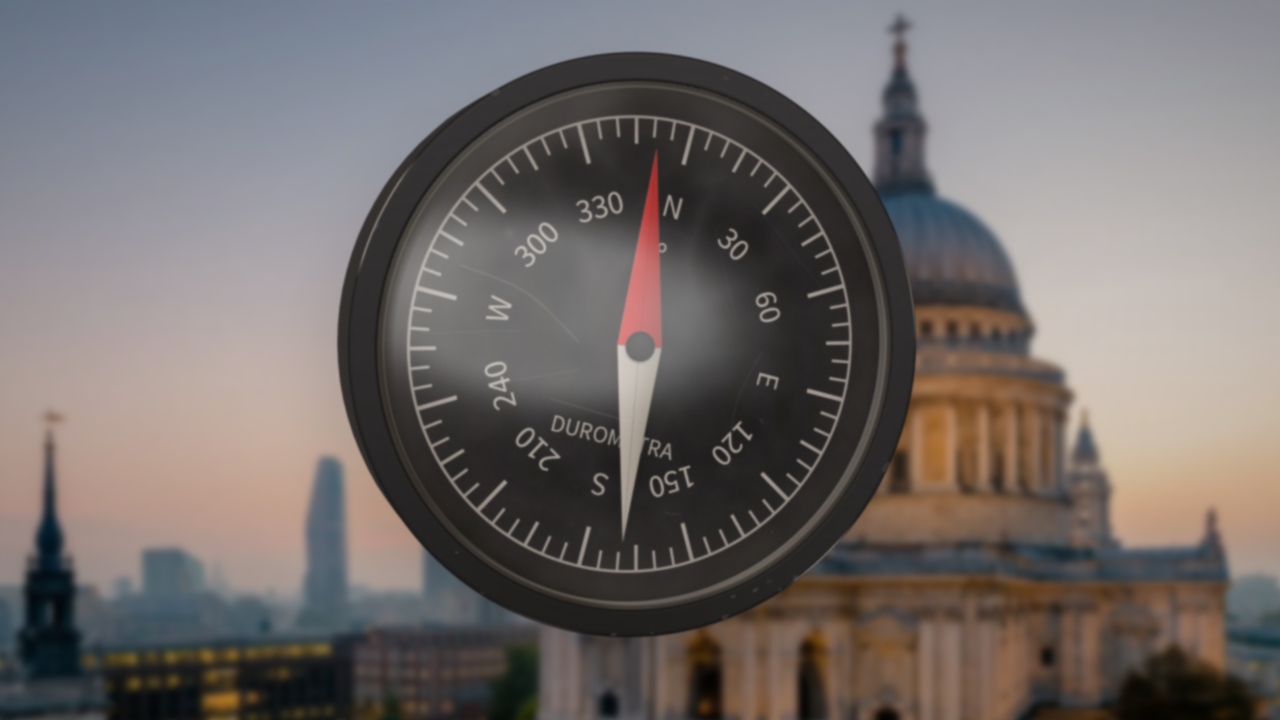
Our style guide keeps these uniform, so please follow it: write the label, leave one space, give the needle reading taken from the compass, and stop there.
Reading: 350 °
